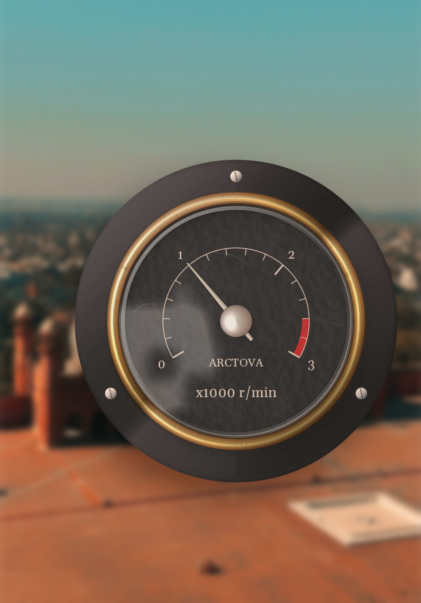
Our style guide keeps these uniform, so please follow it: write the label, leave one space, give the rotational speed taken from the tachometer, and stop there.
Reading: 1000 rpm
